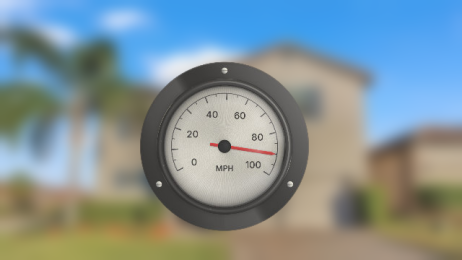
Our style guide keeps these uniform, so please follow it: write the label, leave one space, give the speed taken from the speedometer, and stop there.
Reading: 90 mph
